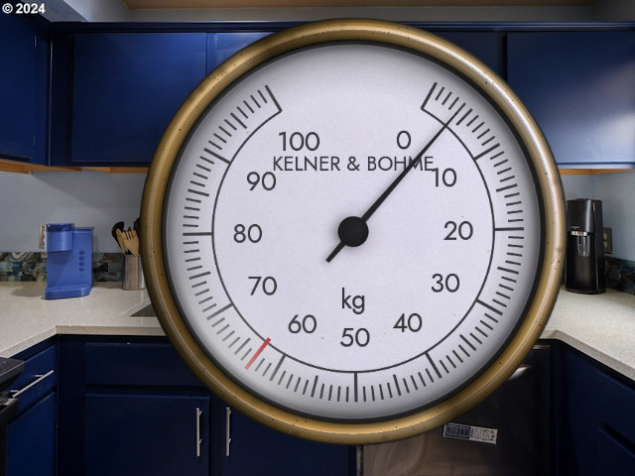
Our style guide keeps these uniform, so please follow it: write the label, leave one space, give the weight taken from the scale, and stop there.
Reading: 4 kg
